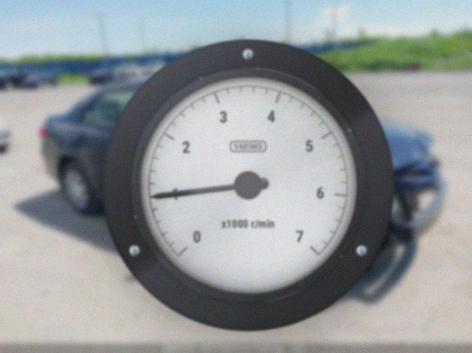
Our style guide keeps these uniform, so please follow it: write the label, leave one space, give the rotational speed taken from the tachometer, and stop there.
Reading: 1000 rpm
